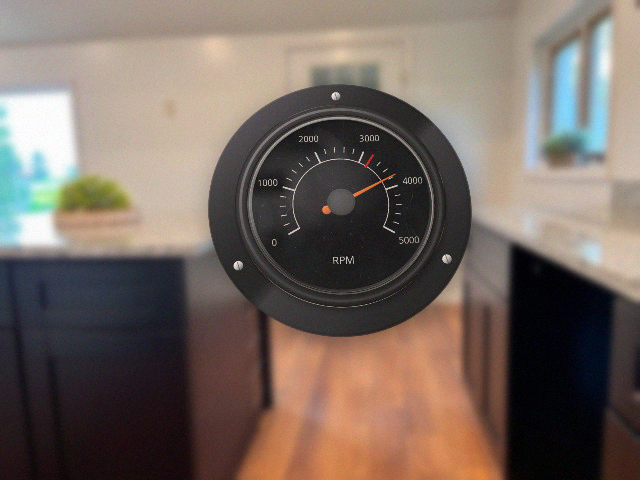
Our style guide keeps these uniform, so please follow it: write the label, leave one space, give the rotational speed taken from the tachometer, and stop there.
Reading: 3800 rpm
